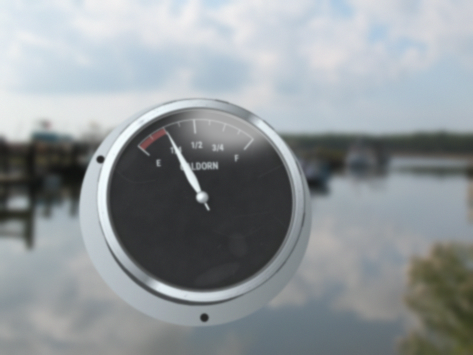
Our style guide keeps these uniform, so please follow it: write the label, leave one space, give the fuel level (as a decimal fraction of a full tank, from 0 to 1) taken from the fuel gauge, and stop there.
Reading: 0.25
